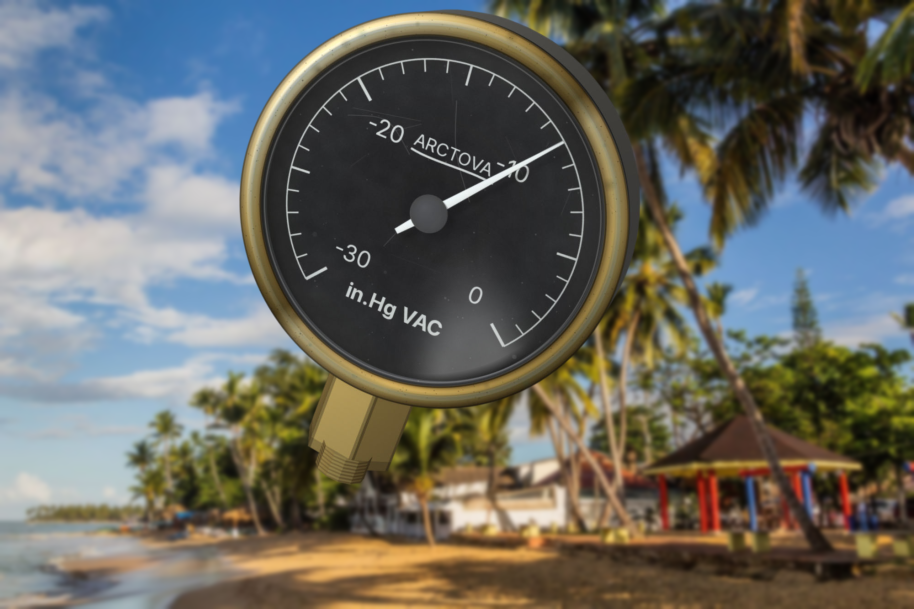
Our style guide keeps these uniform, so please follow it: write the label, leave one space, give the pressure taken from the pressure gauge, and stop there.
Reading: -10 inHg
